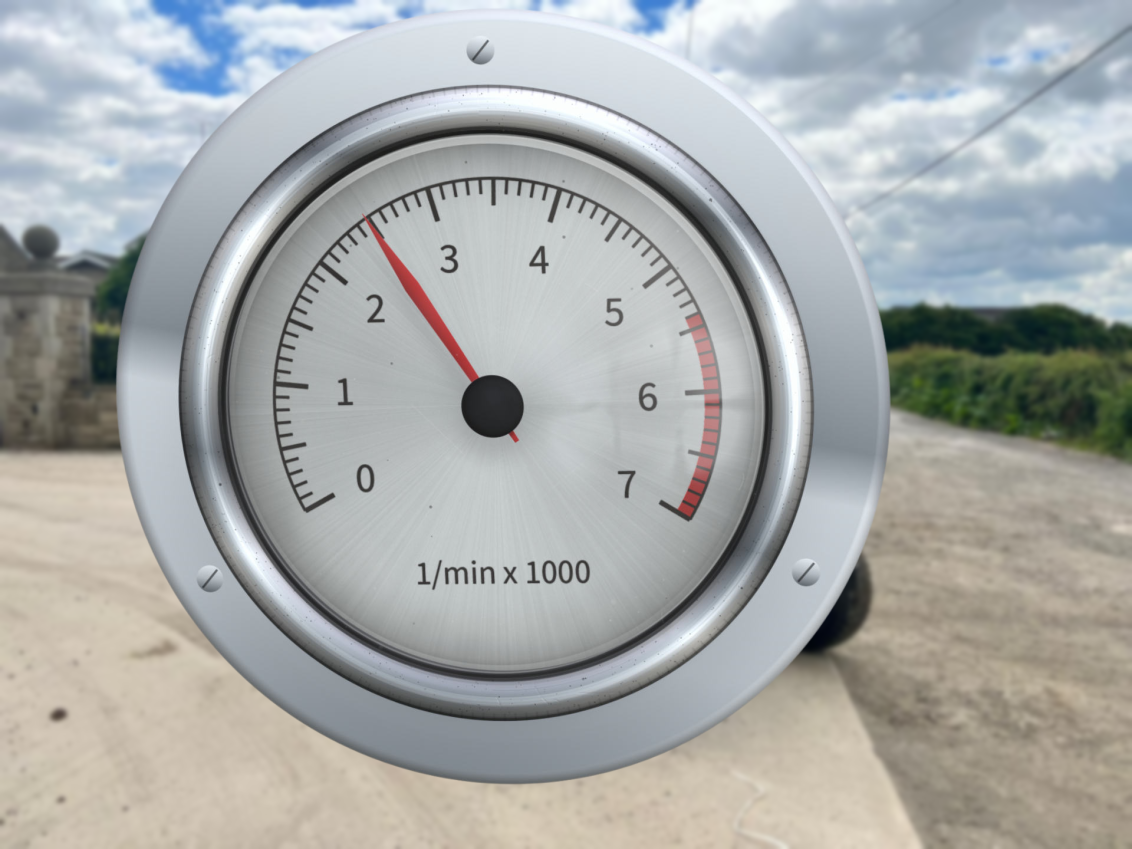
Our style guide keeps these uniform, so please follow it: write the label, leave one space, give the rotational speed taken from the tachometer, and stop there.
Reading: 2500 rpm
